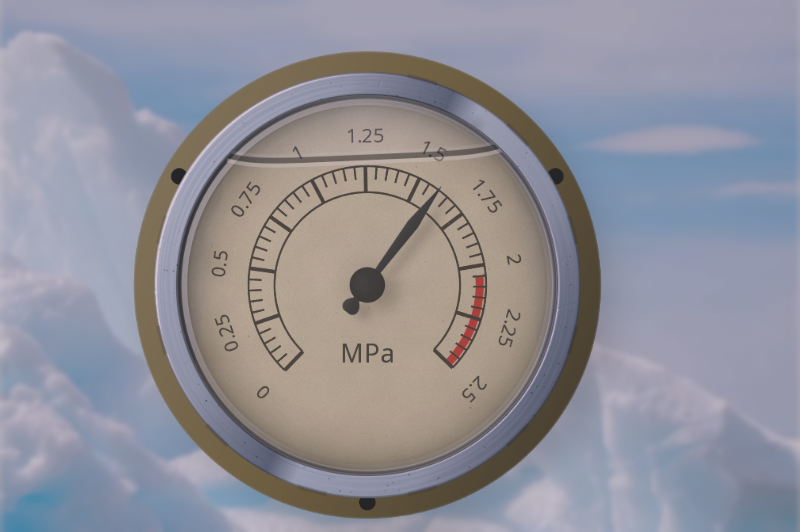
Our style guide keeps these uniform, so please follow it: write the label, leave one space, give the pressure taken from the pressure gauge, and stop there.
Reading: 1.6 MPa
